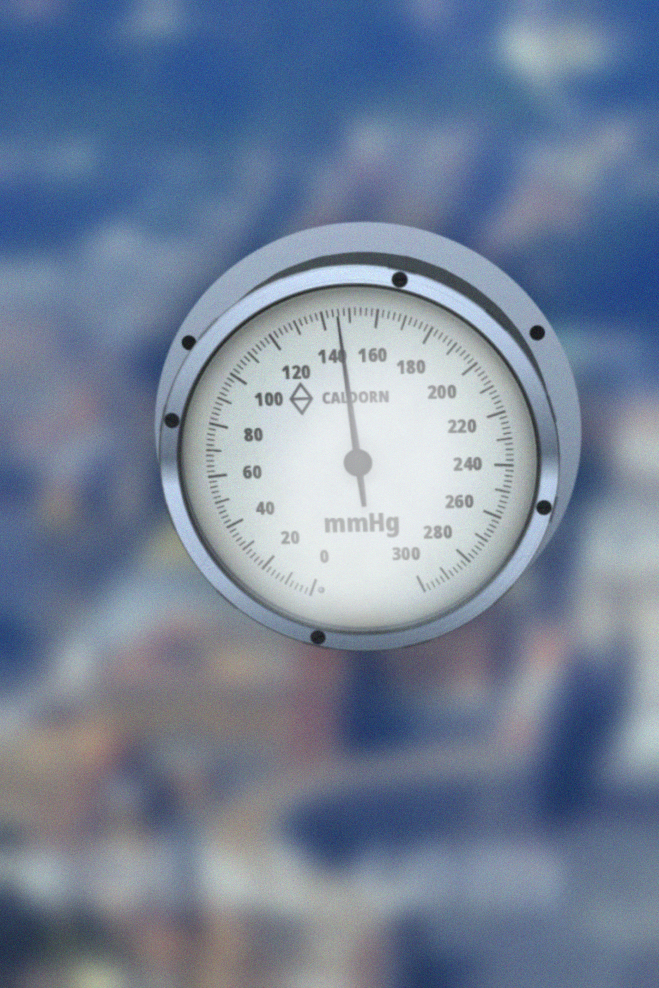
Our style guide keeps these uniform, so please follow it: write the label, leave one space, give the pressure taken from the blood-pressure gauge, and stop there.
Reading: 146 mmHg
